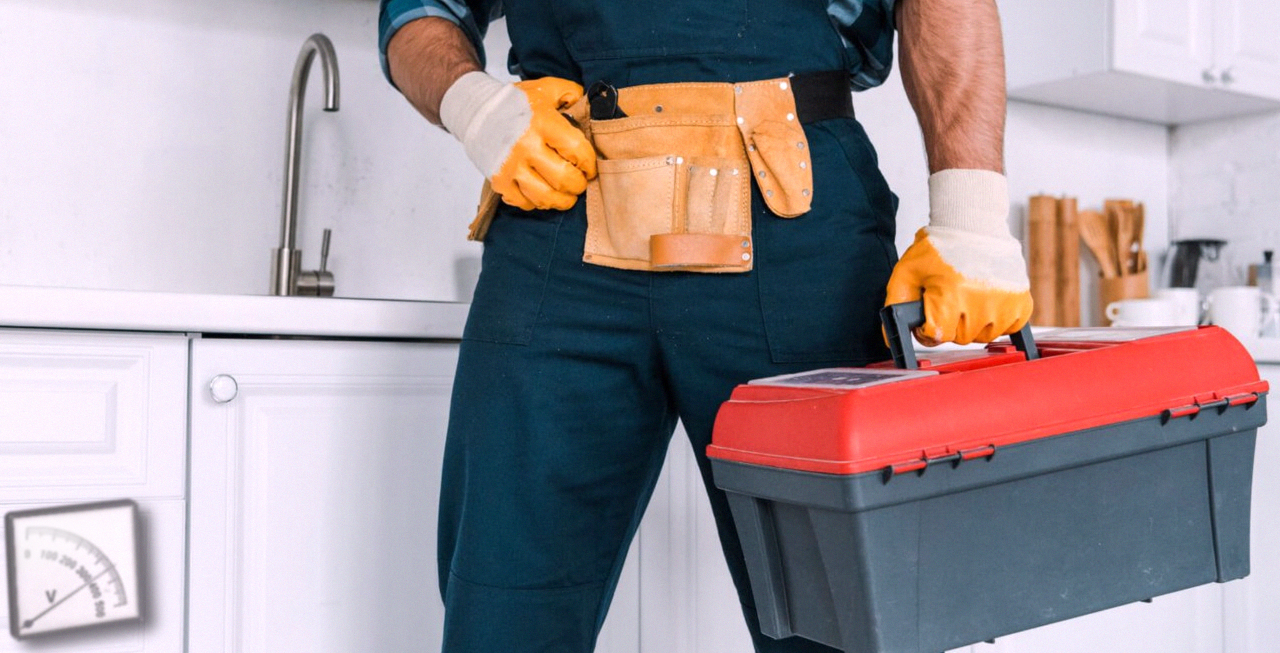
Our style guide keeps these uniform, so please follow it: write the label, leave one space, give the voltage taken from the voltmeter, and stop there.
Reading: 350 V
